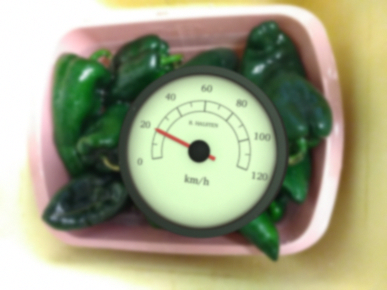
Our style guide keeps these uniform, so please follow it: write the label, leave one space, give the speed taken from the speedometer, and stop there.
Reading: 20 km/h
